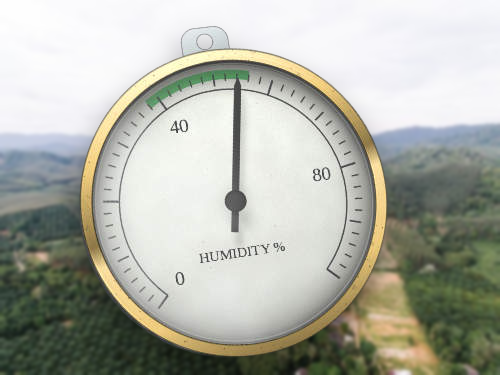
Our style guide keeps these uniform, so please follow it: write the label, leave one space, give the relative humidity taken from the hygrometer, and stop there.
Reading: 54 %
